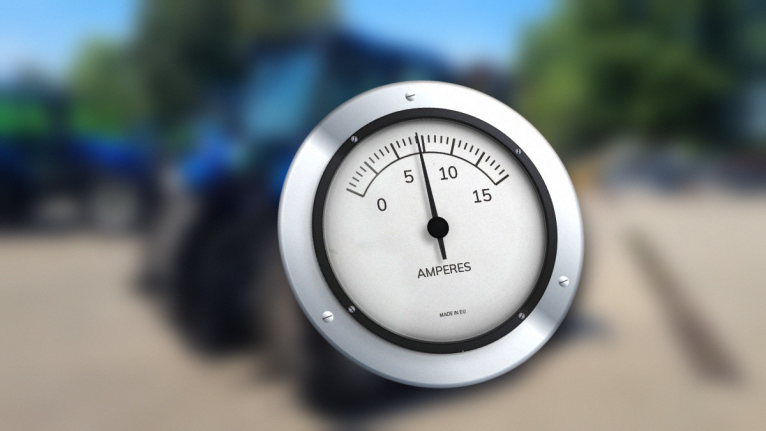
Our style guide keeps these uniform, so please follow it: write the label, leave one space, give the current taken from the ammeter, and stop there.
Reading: 7 A
